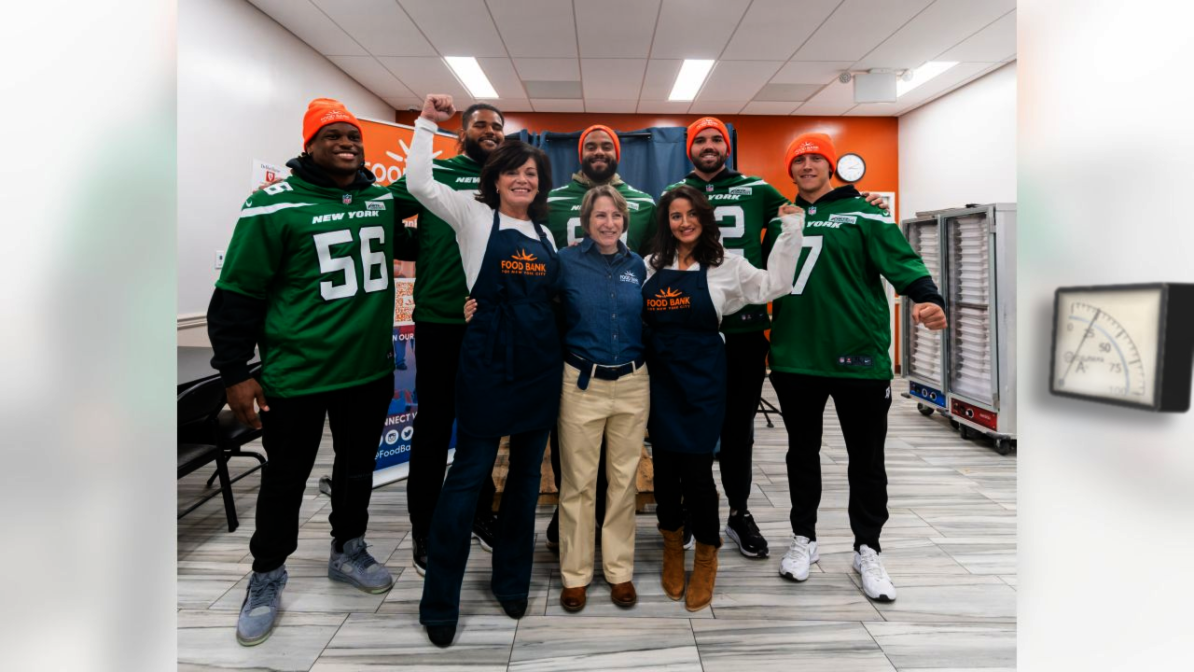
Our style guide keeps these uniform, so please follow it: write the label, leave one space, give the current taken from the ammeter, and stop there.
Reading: 25 A
